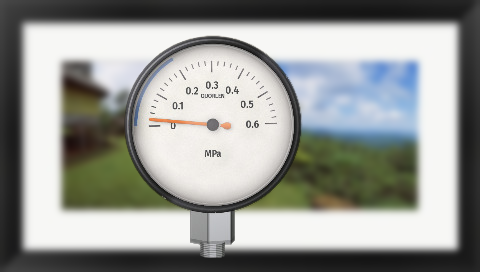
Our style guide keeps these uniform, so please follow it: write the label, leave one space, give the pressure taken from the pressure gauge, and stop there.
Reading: 0.02 MPa
